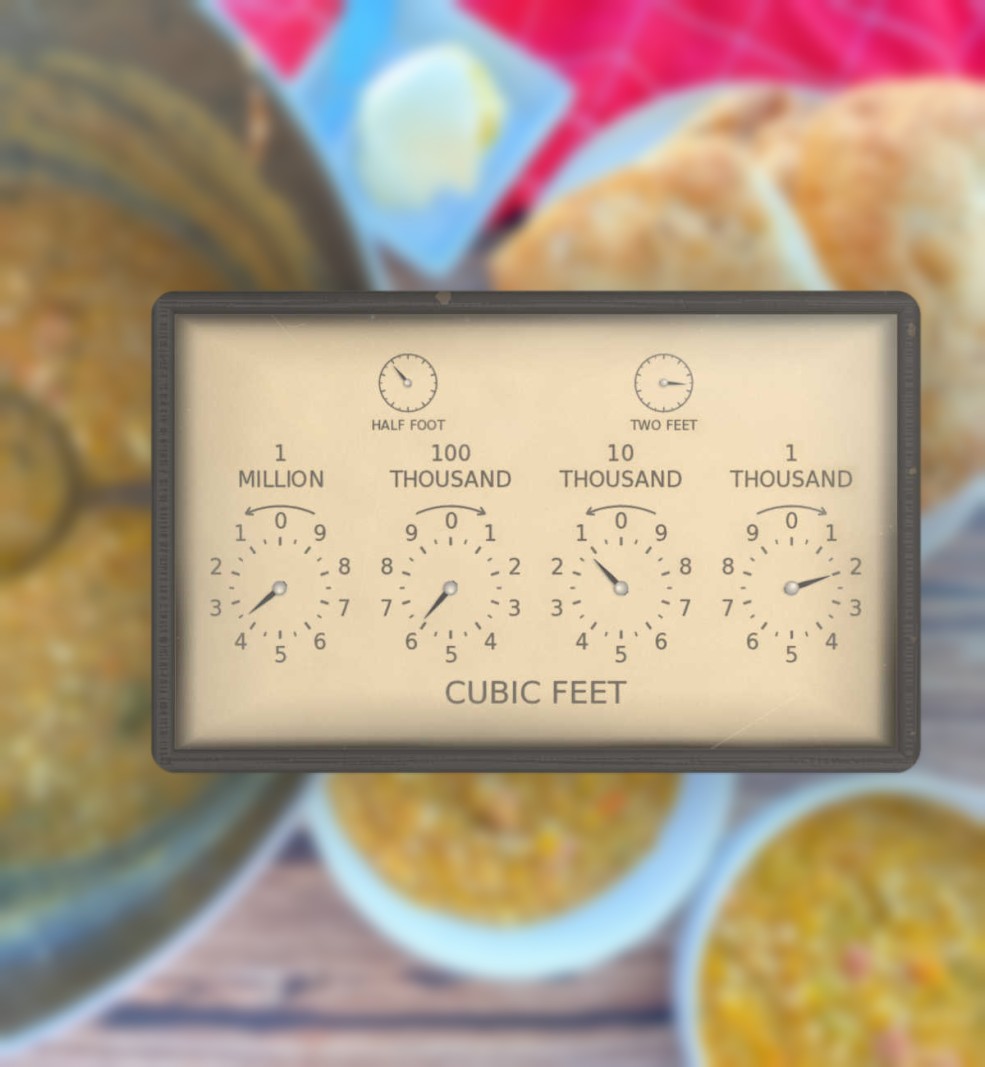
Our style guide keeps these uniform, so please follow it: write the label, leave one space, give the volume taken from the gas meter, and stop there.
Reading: 361200 ft³
